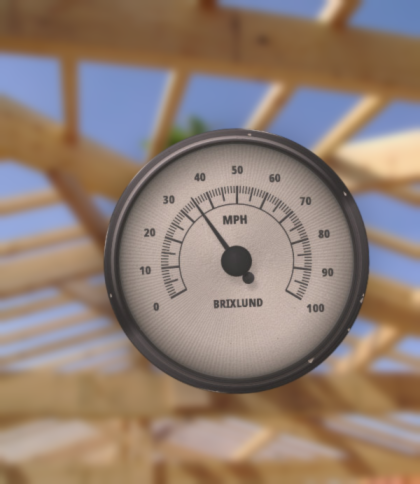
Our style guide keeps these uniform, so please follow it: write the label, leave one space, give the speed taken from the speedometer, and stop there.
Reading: 35 mph
